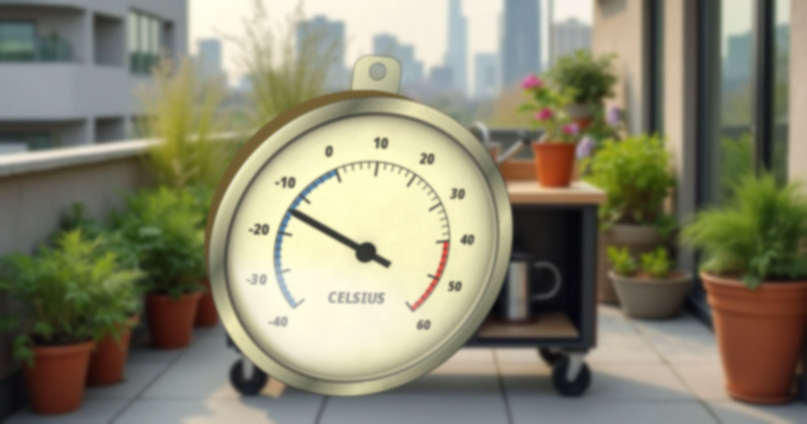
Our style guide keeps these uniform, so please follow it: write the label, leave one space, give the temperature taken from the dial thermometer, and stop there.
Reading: -14 °C
